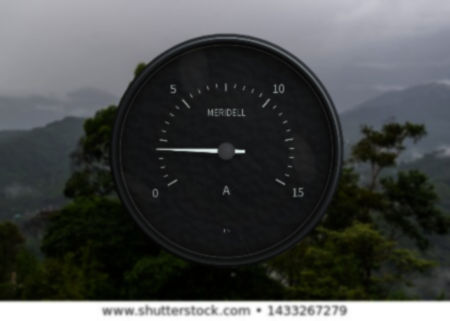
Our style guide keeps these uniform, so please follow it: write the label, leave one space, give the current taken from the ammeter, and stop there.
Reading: 2 A
